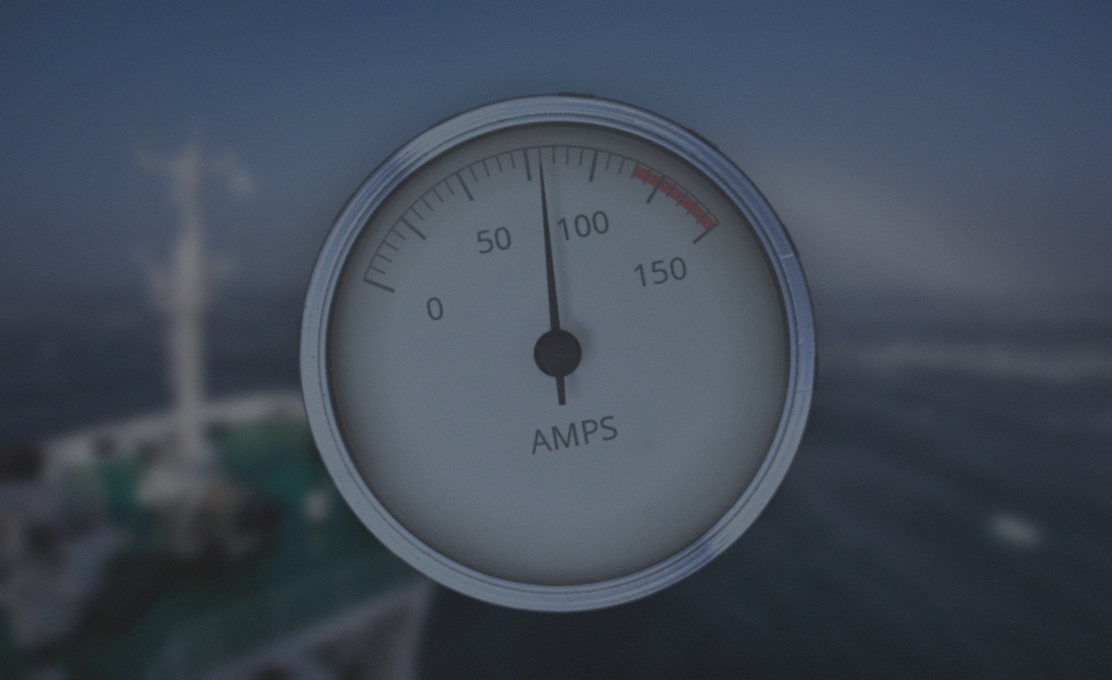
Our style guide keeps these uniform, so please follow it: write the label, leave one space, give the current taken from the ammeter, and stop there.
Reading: 80 A
